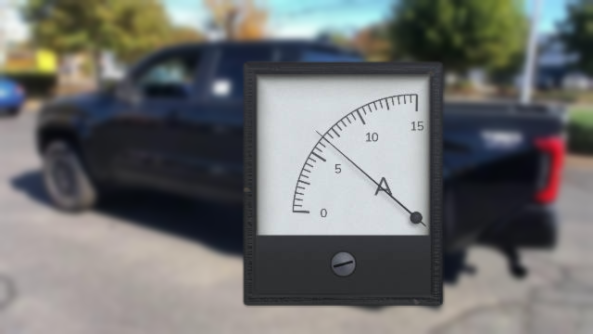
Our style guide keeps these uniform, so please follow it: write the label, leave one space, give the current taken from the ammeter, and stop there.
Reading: 6.5 A
